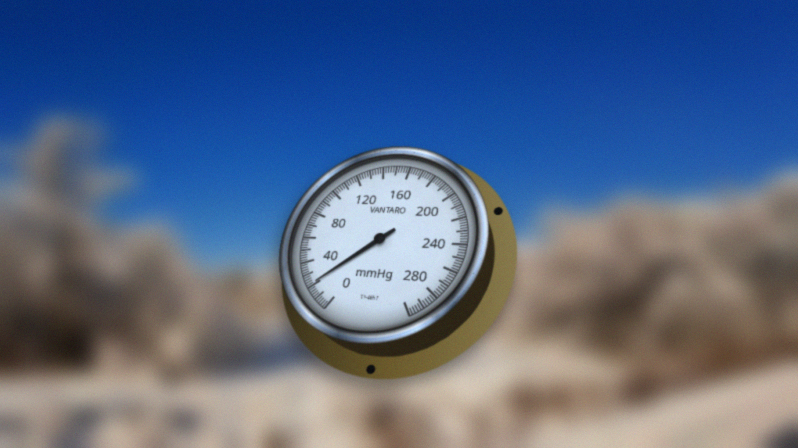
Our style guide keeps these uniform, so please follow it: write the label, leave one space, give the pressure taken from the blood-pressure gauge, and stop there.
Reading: 20 mmHg
